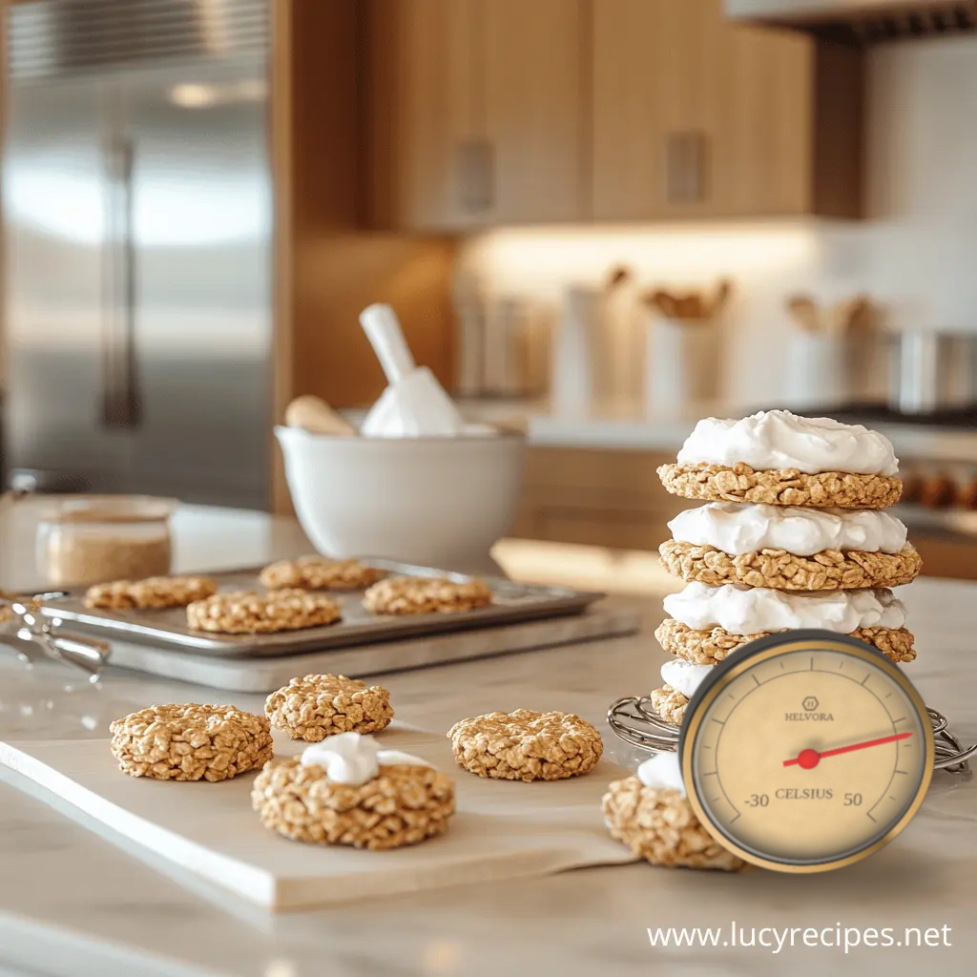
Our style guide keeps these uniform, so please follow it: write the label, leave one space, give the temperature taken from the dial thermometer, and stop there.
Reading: 32.5 °C
